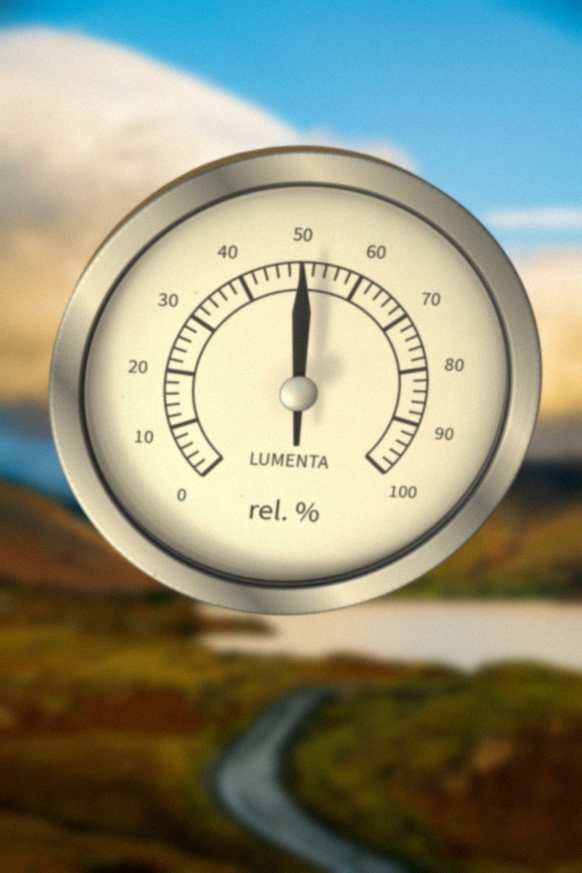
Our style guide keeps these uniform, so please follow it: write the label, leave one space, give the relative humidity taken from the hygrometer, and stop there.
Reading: 50 %
